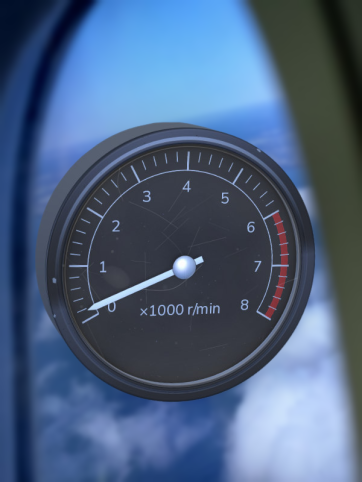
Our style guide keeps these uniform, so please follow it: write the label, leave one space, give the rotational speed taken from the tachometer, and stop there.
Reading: 200 rpm
